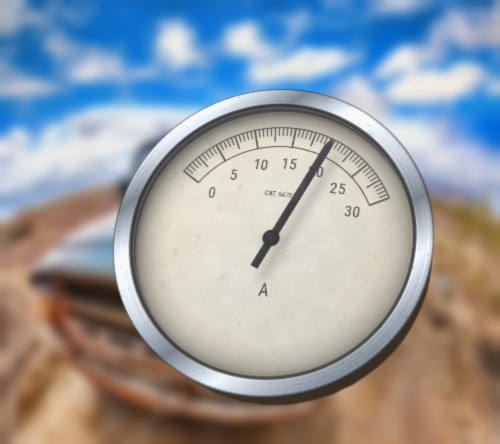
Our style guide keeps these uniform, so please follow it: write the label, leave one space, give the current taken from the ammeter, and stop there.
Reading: 20 A
